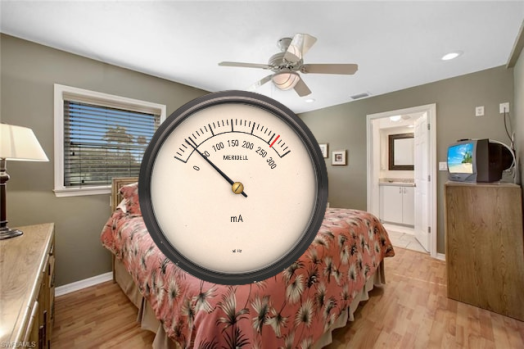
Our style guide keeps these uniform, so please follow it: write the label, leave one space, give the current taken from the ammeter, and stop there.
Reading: 40 mA
